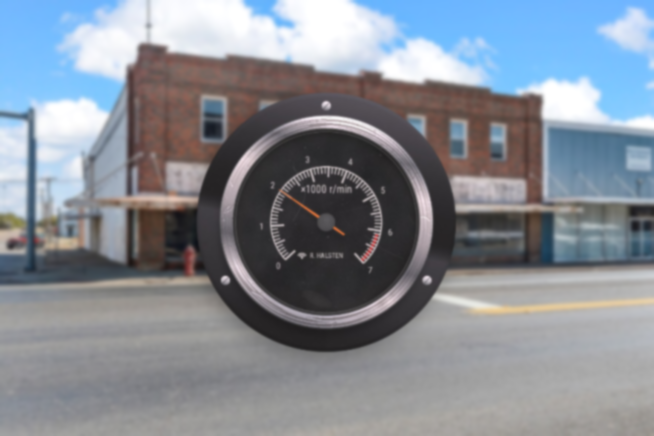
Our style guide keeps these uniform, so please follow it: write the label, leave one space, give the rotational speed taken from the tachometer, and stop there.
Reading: 2000 rpm
